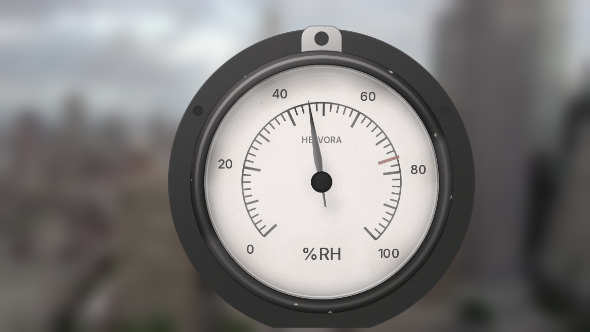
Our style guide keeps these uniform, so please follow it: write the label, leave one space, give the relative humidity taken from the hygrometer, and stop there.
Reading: 46 %
